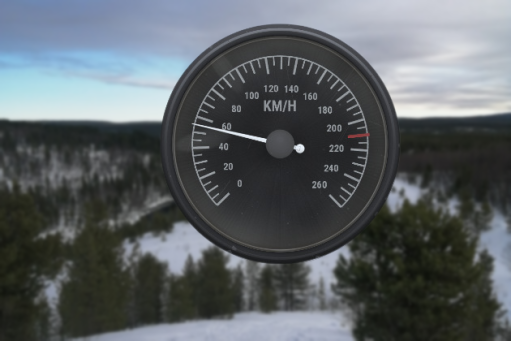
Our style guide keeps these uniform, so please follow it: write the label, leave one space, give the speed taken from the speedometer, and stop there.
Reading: 55 km/h
